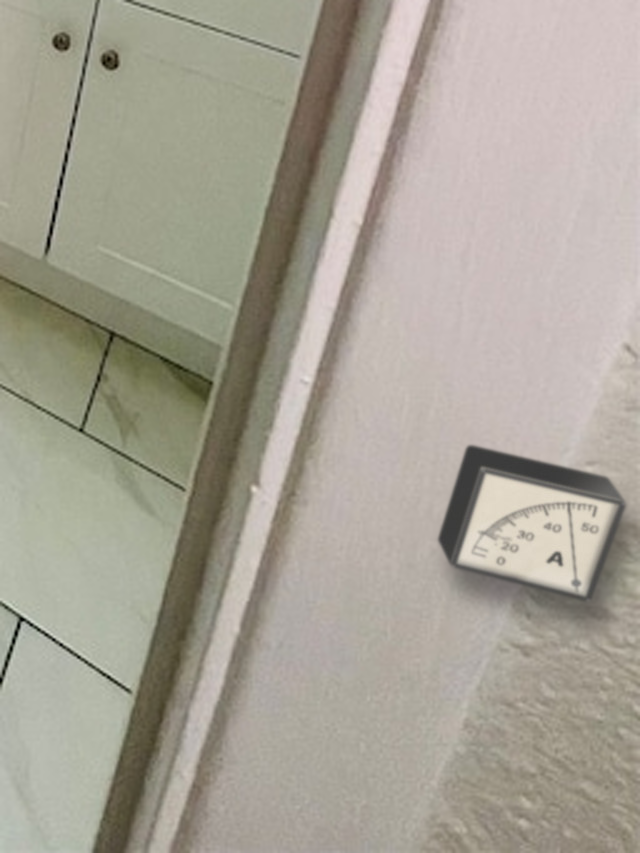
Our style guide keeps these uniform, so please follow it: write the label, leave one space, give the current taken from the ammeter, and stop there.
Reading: 45 A
